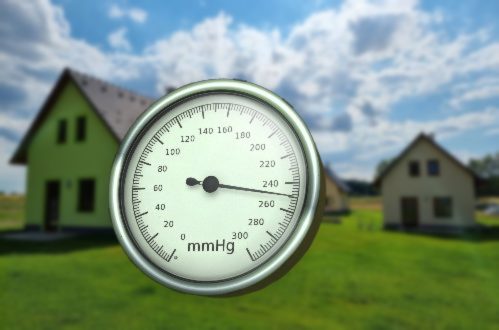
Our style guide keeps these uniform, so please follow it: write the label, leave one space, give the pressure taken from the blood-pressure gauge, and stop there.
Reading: 250 mmHg
